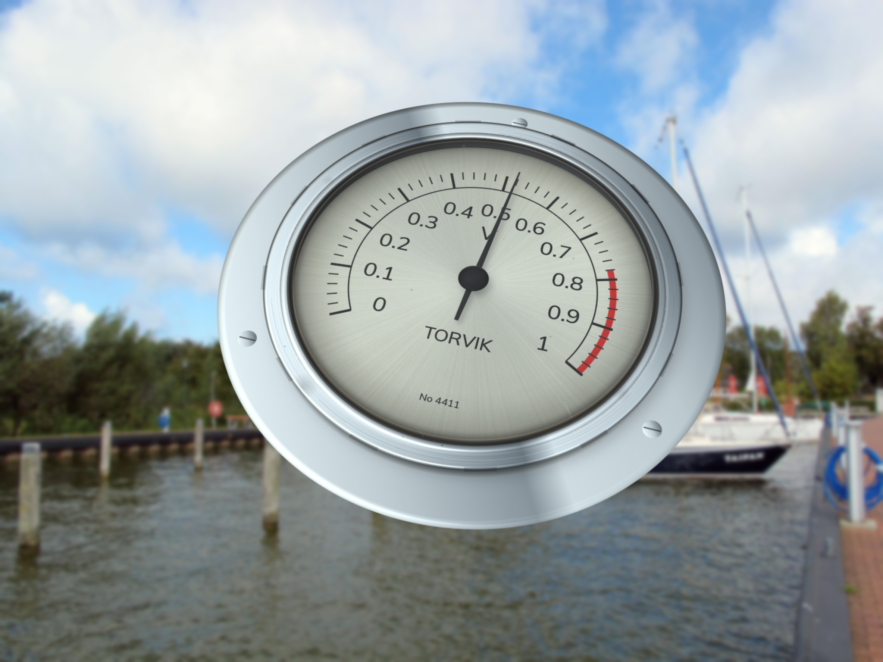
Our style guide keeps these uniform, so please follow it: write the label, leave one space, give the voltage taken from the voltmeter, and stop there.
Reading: 0.52 V
